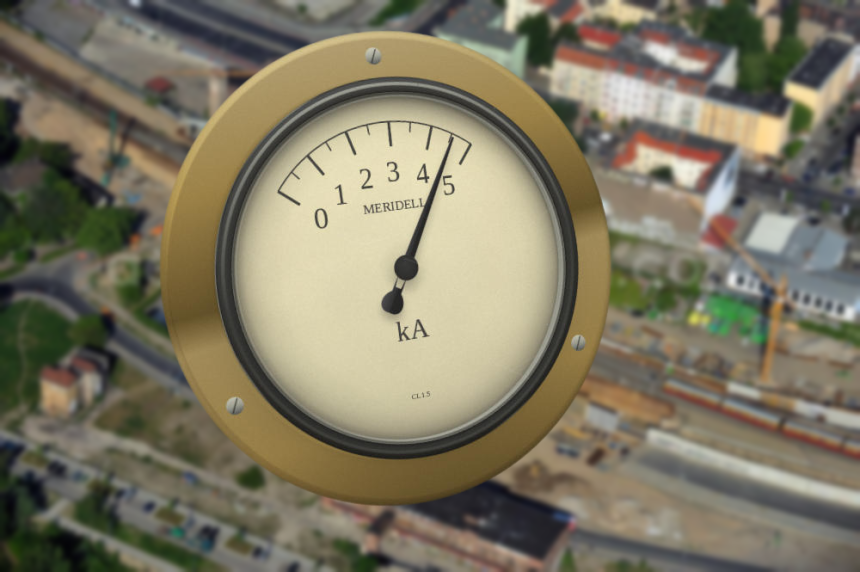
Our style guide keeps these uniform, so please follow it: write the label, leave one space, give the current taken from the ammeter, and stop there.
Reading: 4.5 kA
